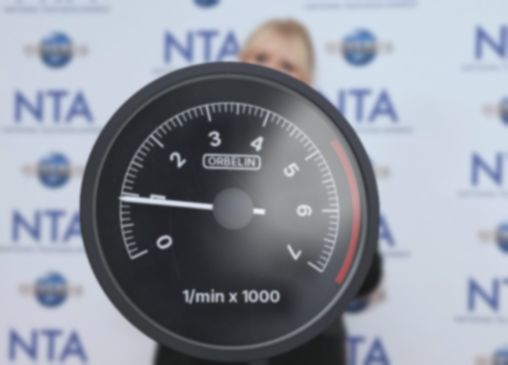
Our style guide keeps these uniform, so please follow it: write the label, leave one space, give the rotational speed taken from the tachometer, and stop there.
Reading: 900 rpm
